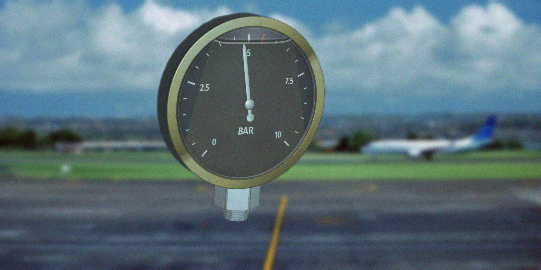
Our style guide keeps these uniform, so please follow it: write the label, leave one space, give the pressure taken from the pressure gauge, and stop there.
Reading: 4.75 bar
